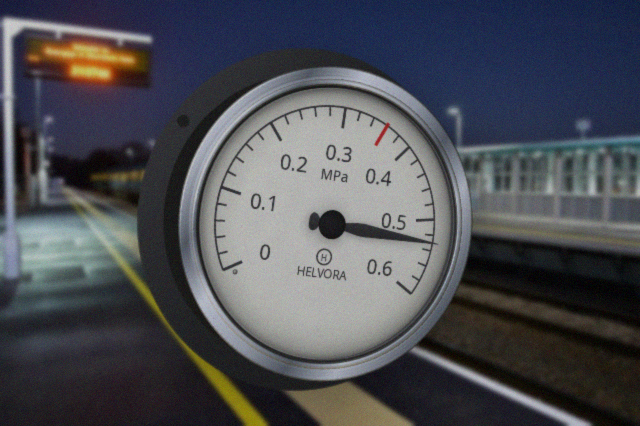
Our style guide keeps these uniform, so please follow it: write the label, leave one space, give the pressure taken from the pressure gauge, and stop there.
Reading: 0.53 MPa
